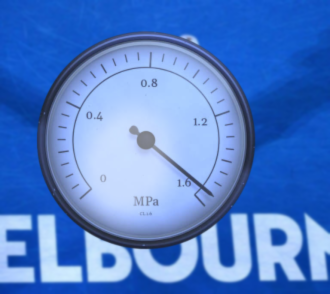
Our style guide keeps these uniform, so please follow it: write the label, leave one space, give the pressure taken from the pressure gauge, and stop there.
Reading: 1.55 MPa
